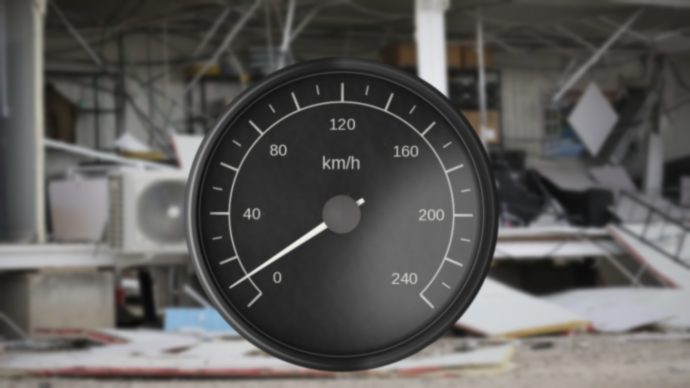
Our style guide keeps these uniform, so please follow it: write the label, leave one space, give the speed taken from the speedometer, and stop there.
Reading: 10 km/h
